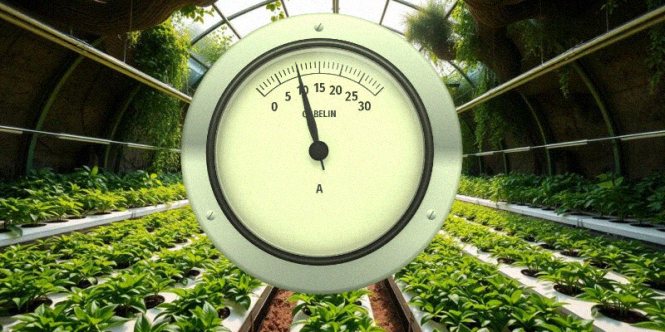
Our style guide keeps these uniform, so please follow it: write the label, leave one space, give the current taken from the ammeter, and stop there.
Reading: 10 A
